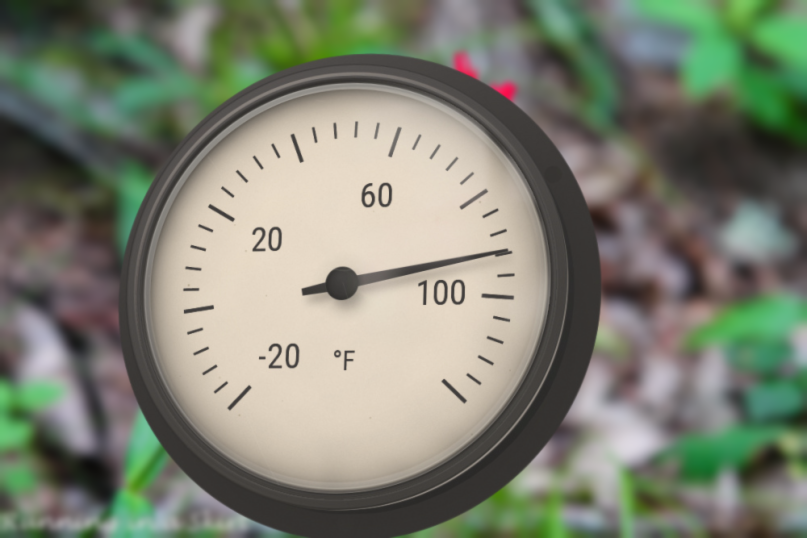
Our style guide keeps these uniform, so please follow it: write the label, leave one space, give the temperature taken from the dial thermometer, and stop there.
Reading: 92 °F
